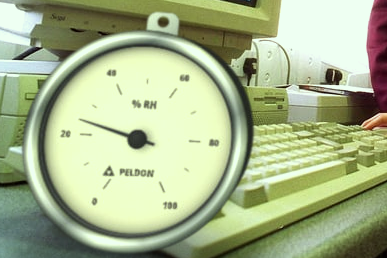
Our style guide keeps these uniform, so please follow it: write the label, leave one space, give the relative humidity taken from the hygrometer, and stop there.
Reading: 25 %
